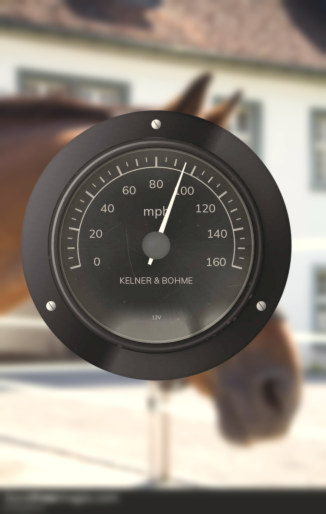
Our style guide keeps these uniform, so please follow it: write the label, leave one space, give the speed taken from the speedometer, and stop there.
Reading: 95 mph
